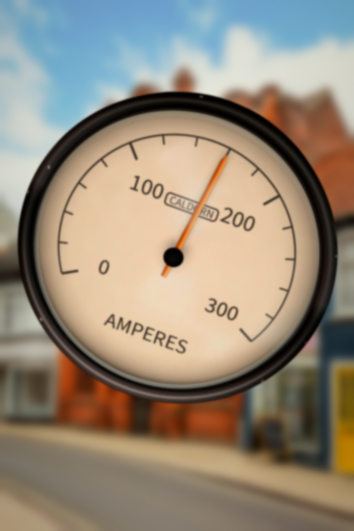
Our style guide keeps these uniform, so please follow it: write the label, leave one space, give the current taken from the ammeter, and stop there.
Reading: 160 A
